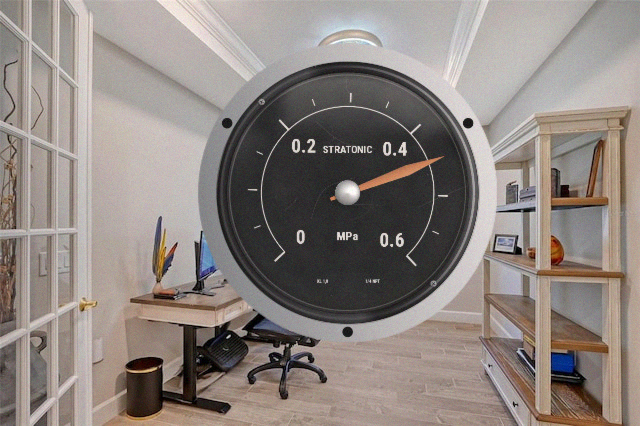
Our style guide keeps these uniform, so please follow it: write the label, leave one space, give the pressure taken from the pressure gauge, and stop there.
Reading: 0.45 MPa
